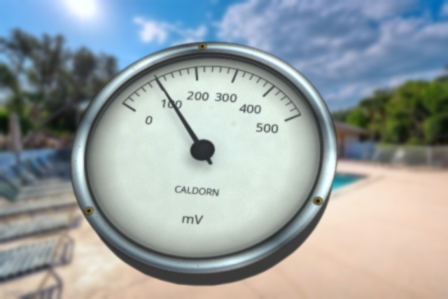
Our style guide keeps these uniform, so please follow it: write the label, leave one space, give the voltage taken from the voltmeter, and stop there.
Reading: 100 mV
